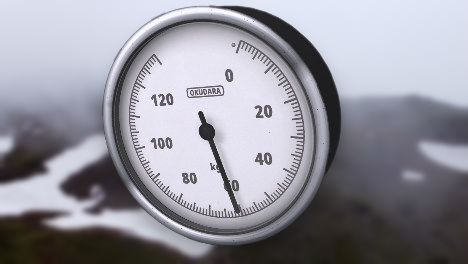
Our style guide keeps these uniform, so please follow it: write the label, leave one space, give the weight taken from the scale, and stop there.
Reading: 60 kg
